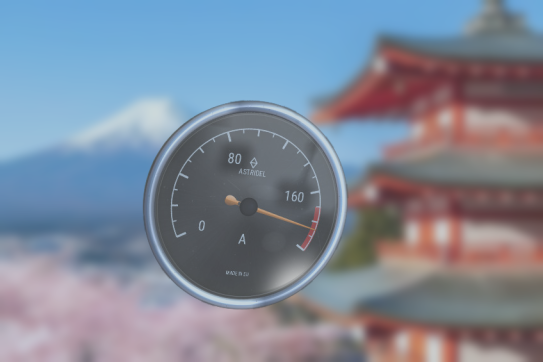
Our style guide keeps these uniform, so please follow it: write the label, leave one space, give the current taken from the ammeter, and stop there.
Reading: 185 A
